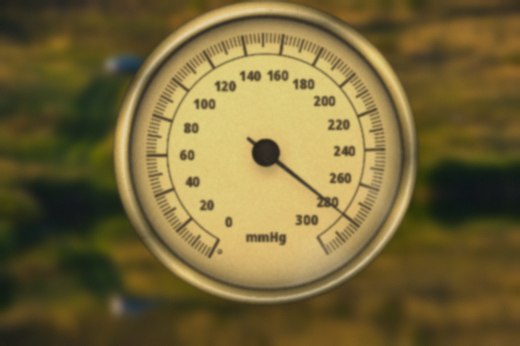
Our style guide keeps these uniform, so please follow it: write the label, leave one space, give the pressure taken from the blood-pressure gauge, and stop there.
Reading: 280 mmHg
